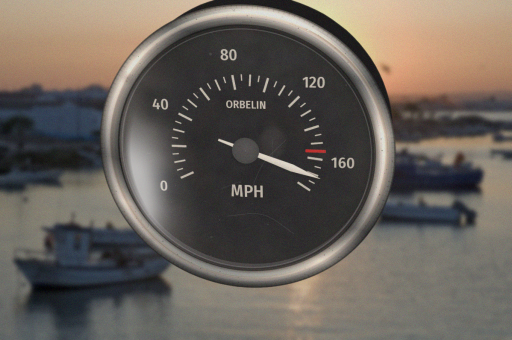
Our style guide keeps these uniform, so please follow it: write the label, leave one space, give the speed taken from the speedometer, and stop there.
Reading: 170 mph
